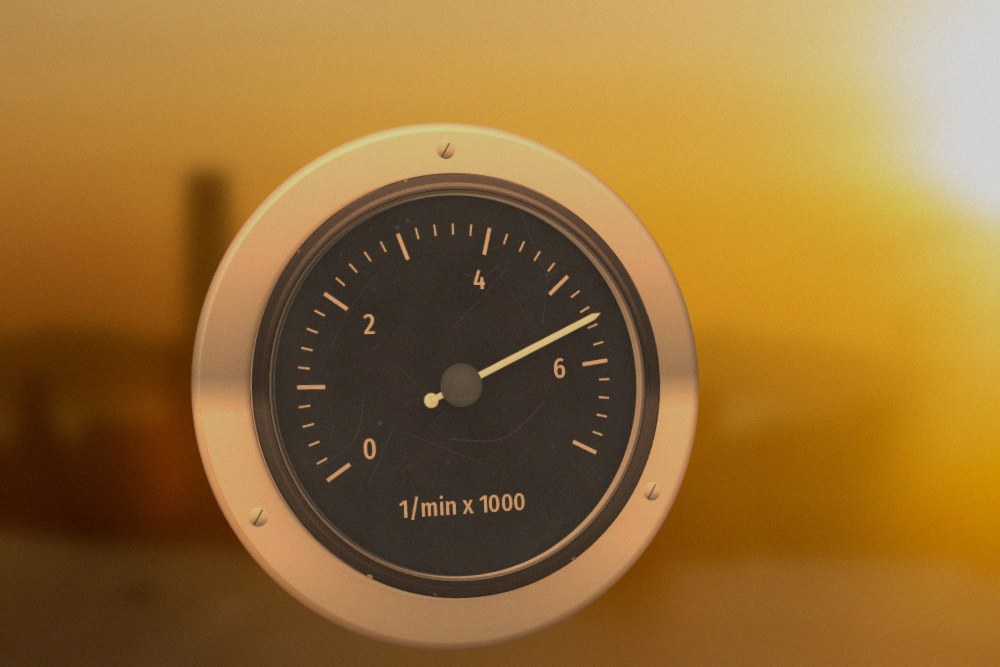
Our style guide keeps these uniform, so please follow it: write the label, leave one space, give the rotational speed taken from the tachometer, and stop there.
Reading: 5500 rpm
